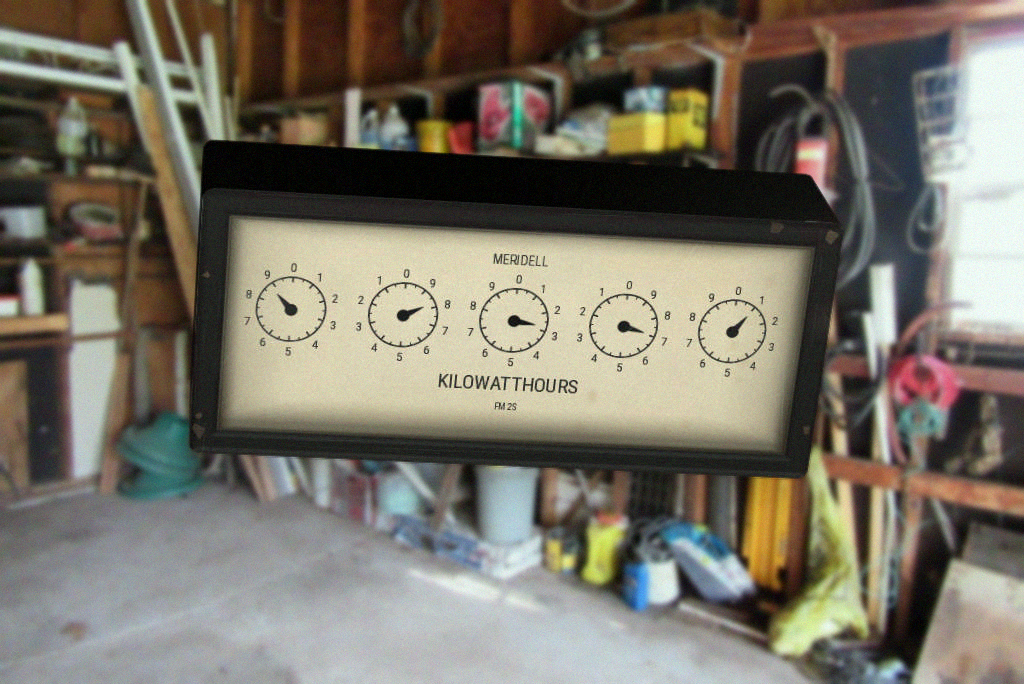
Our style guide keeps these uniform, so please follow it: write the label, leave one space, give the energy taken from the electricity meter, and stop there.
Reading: 88271 kWh
